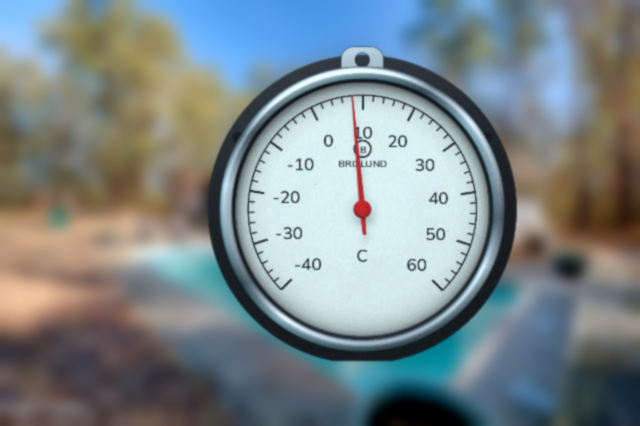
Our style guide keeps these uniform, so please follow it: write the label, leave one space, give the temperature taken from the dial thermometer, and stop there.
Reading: 8 °C
